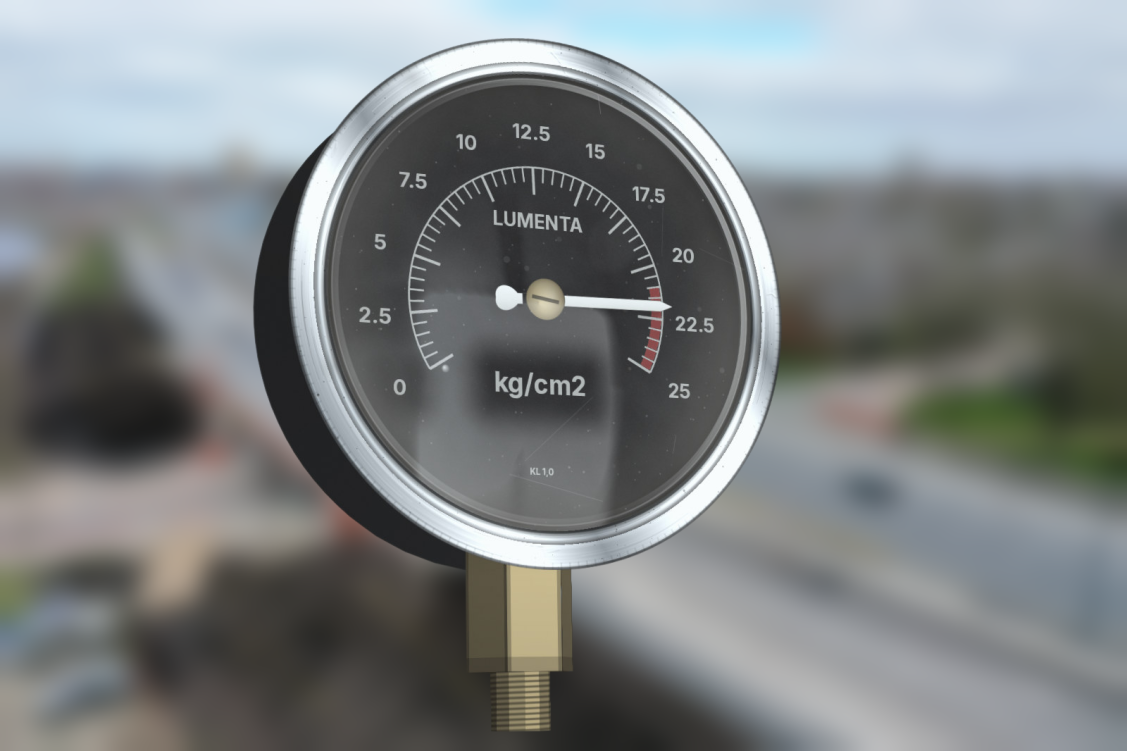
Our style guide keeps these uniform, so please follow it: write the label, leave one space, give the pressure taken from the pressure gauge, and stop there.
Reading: 22 kg/cm²
